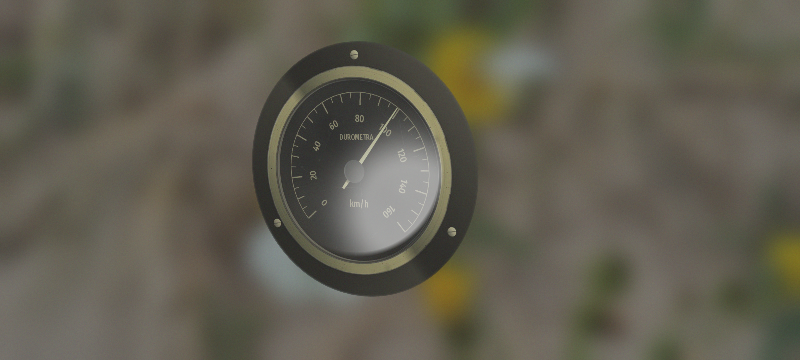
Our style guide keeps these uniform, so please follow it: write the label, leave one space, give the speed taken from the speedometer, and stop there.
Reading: 100 km/h
